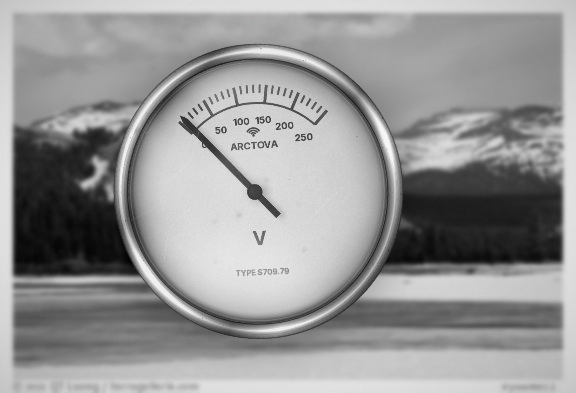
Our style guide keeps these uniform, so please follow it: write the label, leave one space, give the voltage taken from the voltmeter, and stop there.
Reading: 10 V
